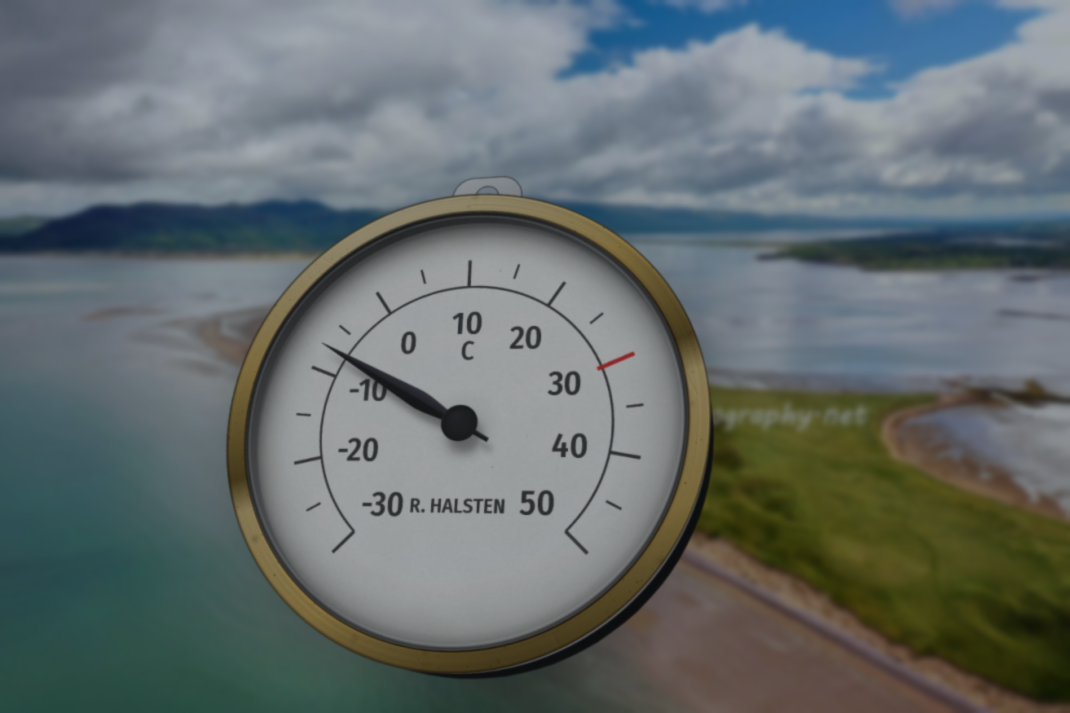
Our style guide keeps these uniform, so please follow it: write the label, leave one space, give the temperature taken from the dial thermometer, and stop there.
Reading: -7.5 °C
